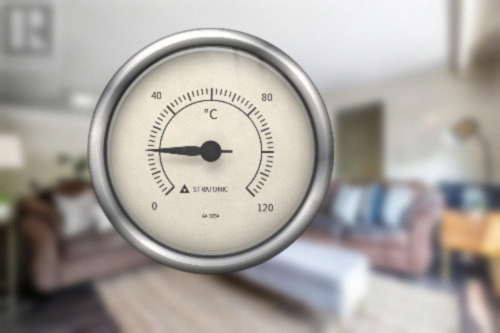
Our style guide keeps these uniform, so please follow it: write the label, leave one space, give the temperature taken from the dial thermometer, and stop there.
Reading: 20 °C
